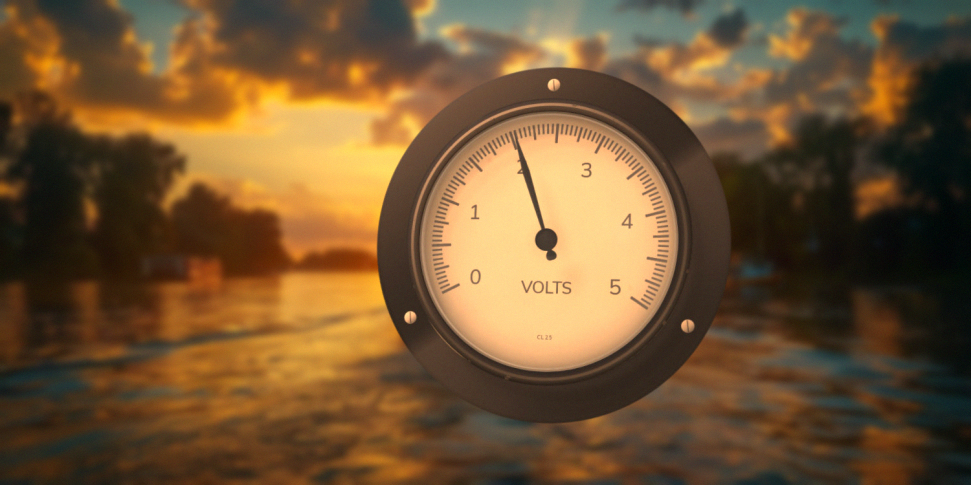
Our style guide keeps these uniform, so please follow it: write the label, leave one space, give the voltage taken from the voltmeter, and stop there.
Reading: 2.05 V
